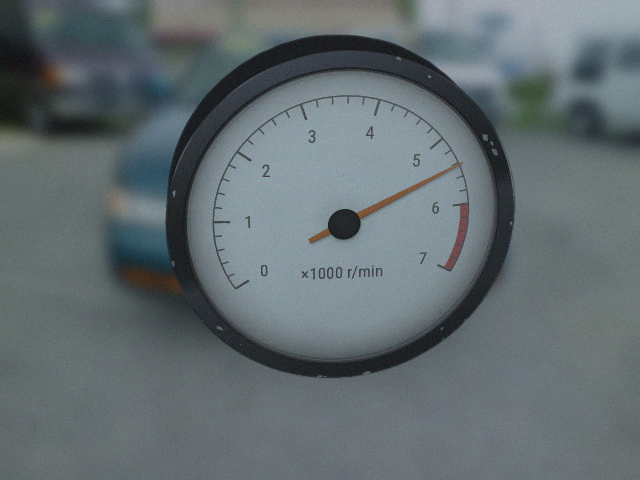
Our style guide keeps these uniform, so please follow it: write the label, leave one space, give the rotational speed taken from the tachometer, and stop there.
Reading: 5400 rpm
